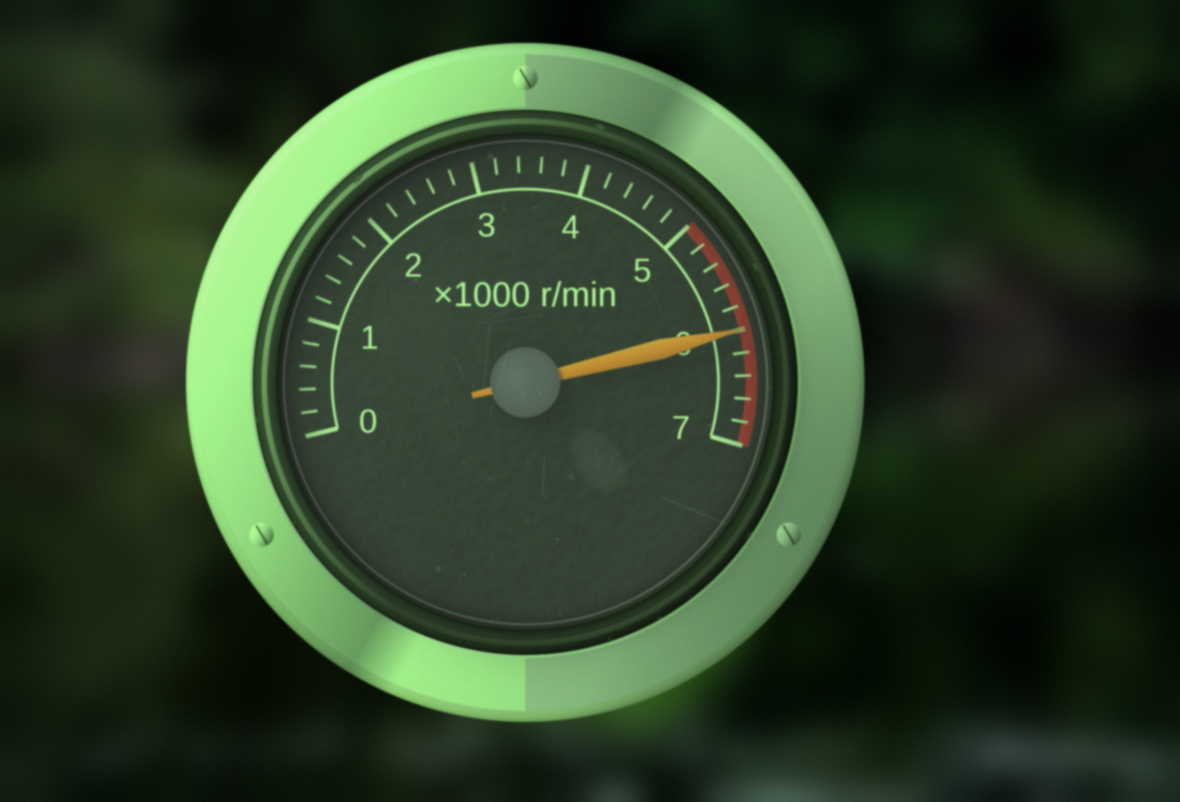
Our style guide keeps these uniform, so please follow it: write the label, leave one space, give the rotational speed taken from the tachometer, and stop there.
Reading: 6000 rpm
